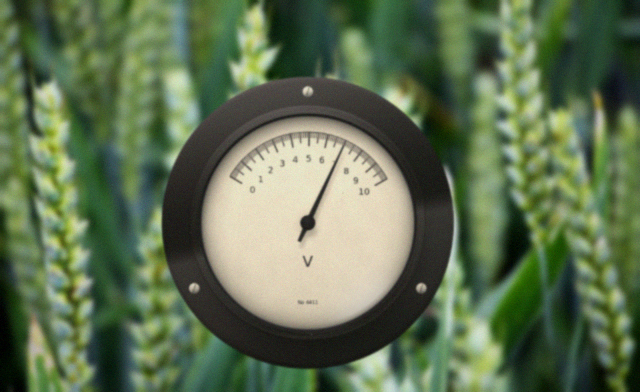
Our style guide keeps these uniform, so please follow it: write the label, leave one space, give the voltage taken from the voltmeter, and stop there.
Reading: 7 V
